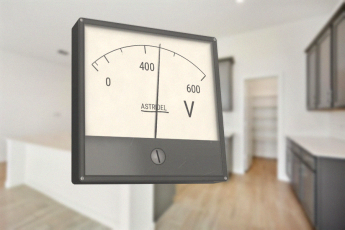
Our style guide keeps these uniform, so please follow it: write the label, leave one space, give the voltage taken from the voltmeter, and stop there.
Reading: 450 V
